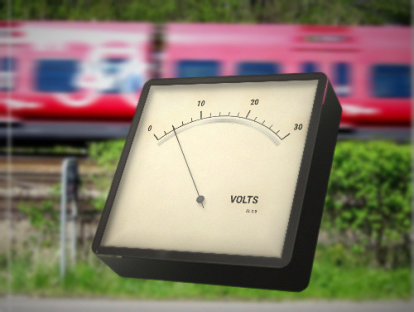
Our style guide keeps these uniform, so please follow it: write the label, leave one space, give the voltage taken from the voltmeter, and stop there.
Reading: 4 V
